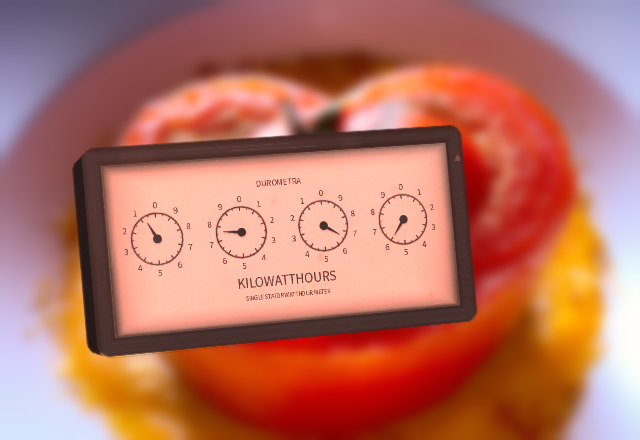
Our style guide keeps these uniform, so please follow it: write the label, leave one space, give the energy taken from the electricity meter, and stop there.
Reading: 766 kWh
